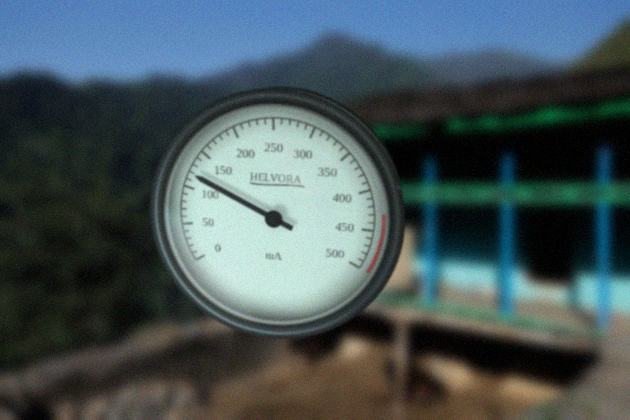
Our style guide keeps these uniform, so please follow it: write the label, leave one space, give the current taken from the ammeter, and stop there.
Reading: 120 mA
